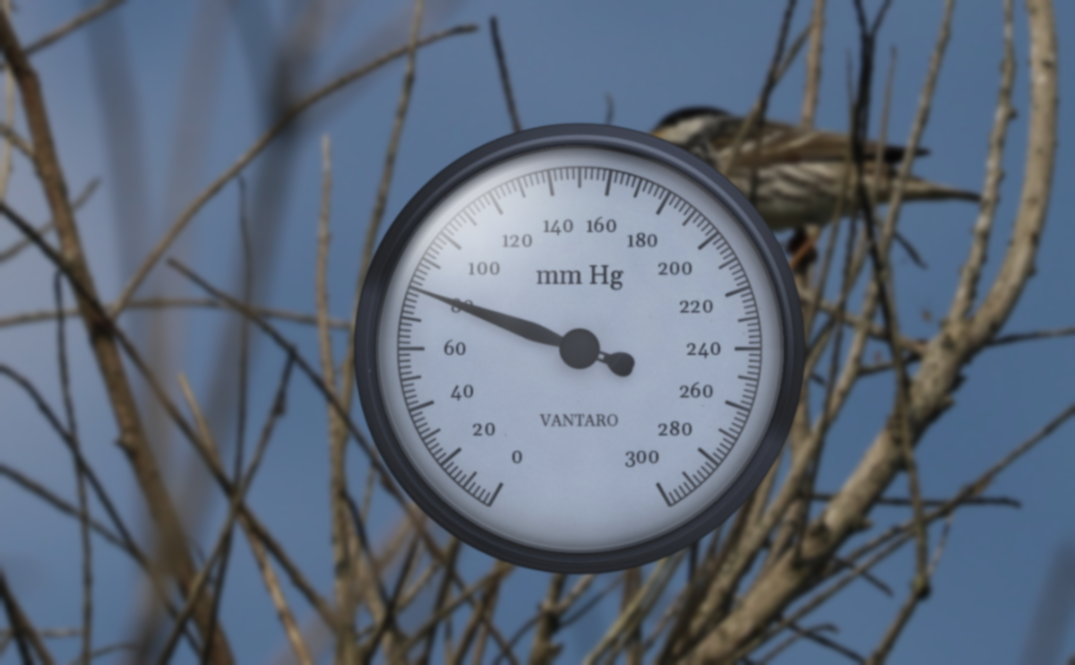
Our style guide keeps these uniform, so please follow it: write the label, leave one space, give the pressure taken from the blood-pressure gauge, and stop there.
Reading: 80 mmHg
